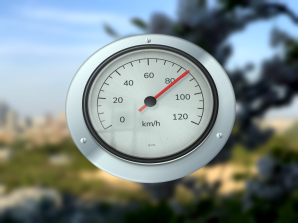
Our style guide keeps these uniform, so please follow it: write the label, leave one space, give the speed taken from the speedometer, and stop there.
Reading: 85 km/h
